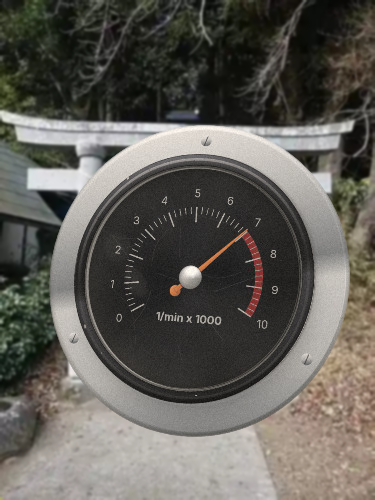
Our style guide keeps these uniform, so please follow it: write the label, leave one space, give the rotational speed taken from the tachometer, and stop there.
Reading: 7000 rpm
